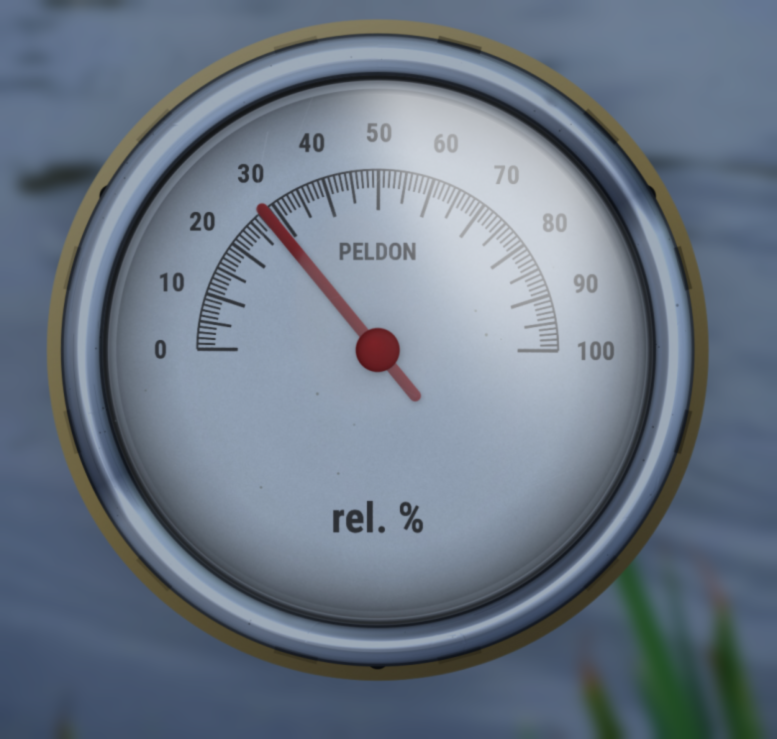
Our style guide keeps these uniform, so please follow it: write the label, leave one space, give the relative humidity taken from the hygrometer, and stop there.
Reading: 28 %
